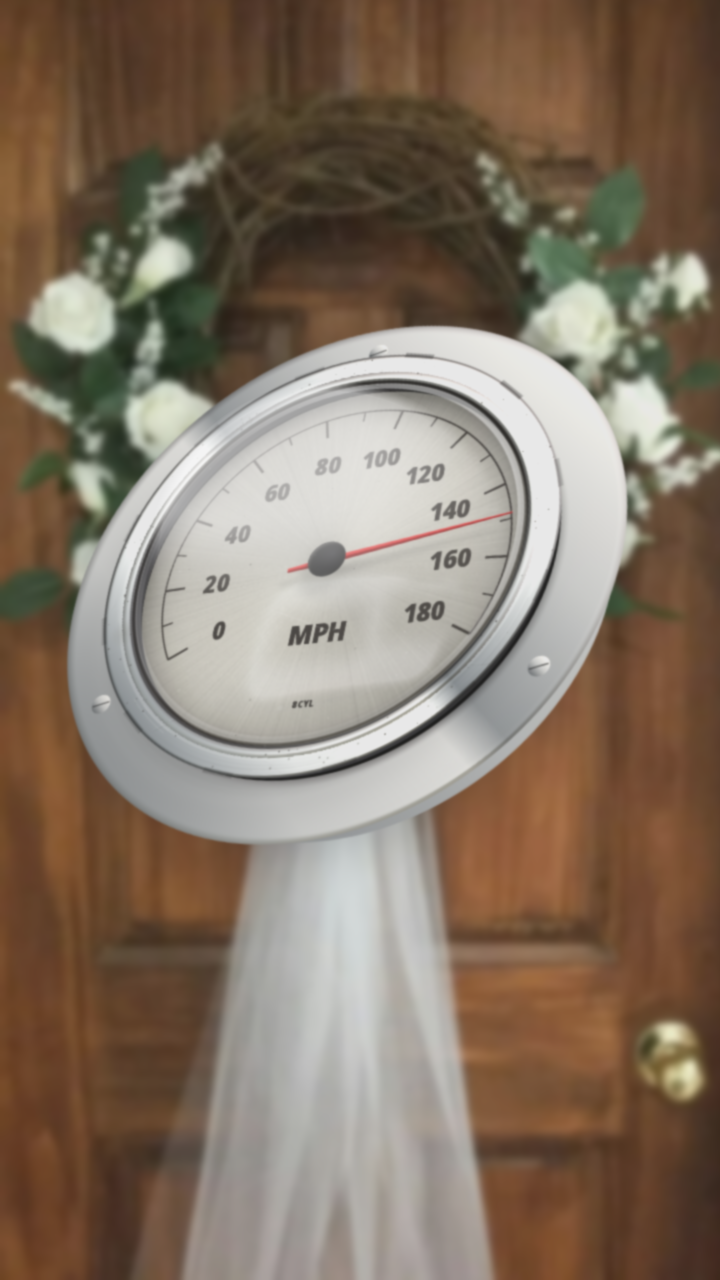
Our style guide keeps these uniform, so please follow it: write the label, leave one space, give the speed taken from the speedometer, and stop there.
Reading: 150 mph
